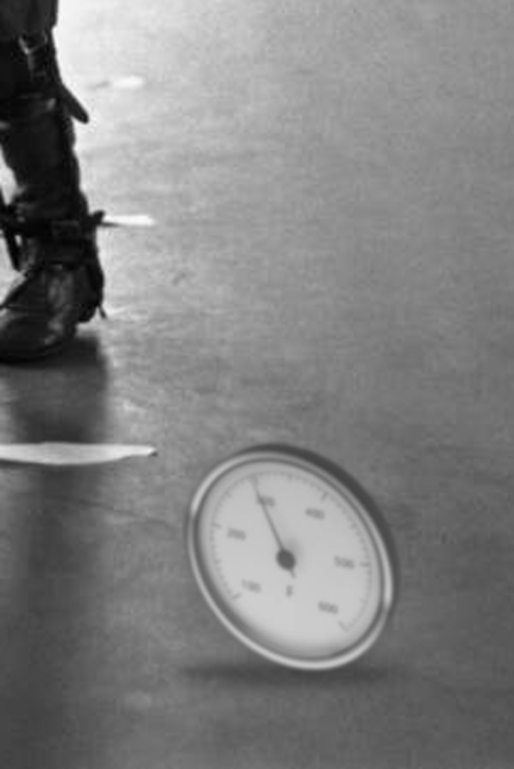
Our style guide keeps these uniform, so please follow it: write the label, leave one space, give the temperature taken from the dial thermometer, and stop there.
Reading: 300 °F
